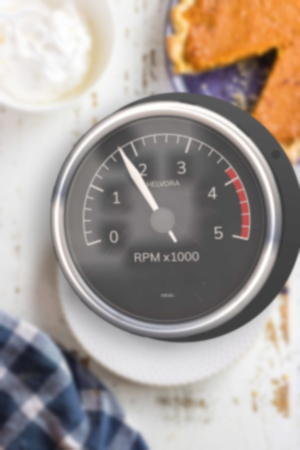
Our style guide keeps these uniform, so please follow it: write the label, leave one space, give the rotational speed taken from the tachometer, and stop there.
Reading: 1800 rpm
